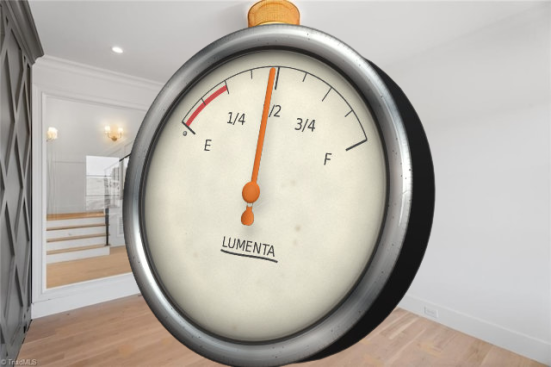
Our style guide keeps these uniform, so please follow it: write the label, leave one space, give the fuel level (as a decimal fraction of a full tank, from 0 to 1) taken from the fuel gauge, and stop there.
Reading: 0.5
